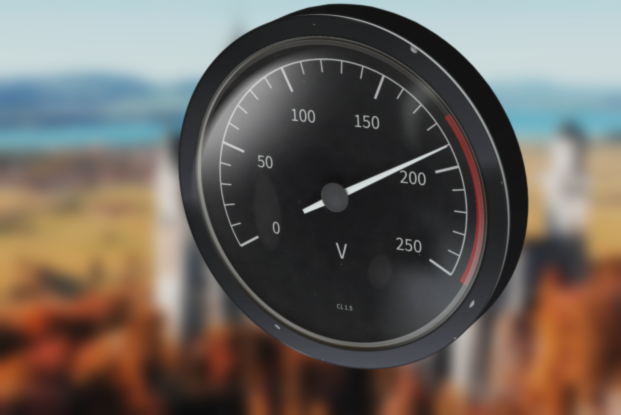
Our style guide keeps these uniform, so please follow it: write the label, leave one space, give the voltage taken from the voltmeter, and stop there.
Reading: 190 V
